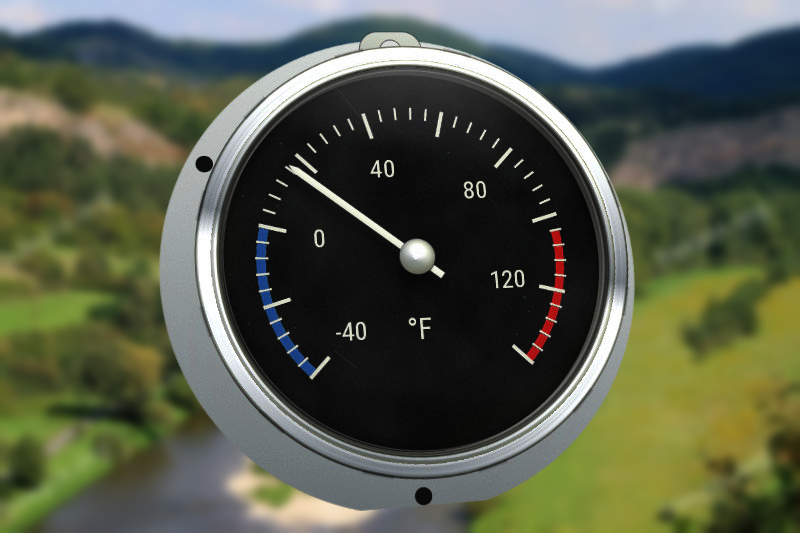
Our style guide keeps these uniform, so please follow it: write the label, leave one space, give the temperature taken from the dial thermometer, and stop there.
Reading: 16 °F
